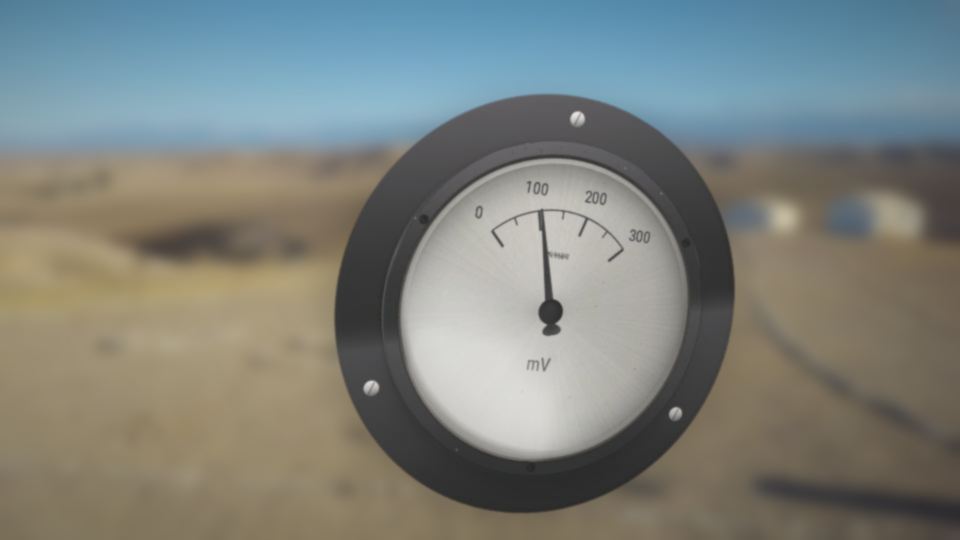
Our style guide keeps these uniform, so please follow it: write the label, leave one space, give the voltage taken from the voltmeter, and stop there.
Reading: 100 mV
